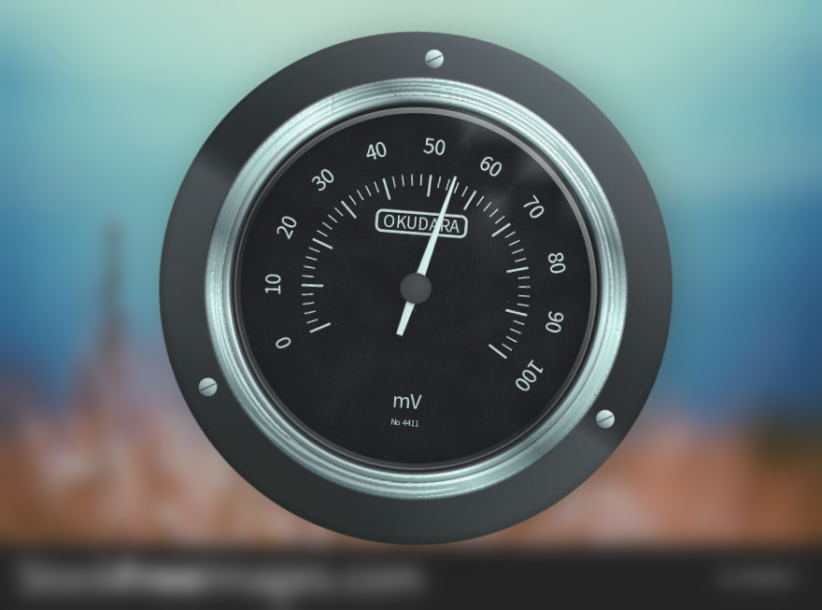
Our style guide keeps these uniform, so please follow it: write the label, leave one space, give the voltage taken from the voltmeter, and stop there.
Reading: 55 mV
